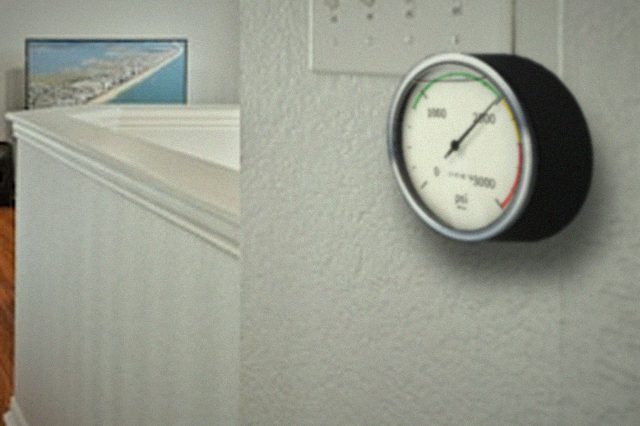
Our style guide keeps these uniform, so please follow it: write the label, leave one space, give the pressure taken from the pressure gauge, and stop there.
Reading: 2000 psi
